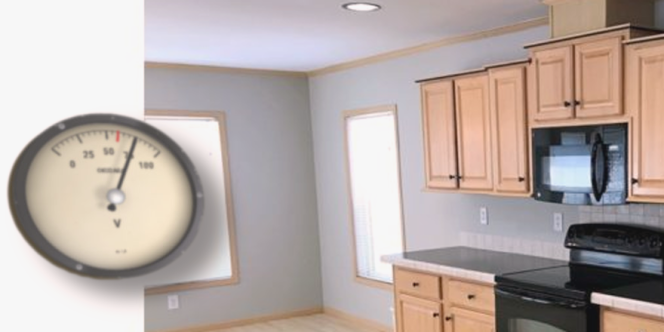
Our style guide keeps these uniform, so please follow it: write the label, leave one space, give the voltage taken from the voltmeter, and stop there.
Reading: 75 V
